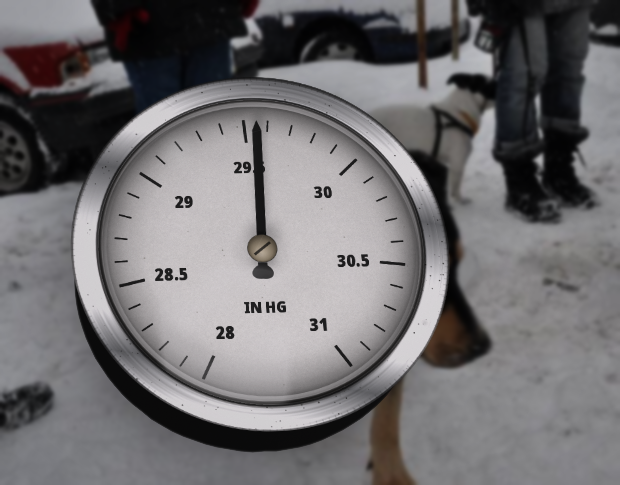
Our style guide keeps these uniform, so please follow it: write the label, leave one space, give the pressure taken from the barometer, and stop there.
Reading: 29.55 inHg
